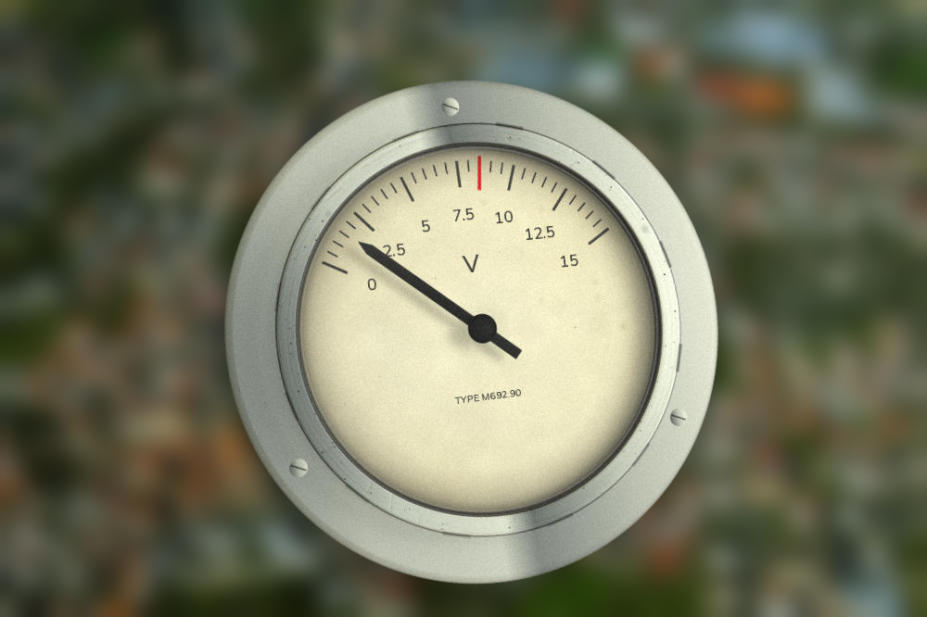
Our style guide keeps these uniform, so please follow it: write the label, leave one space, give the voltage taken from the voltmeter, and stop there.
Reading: 1.5 V
